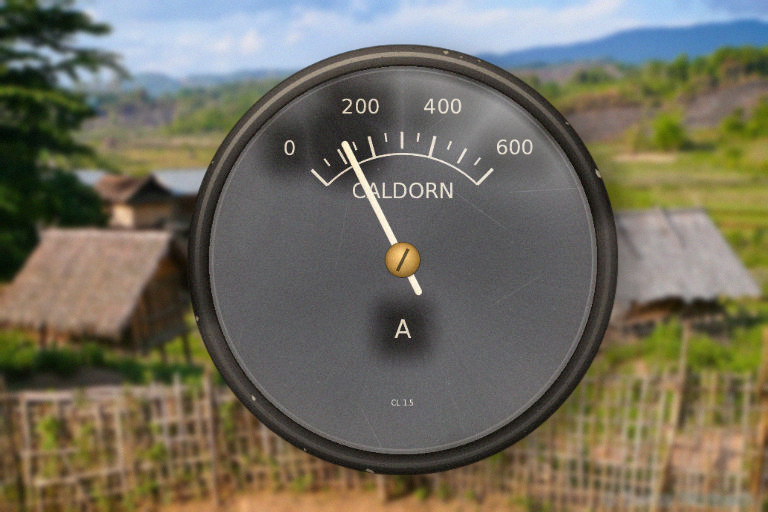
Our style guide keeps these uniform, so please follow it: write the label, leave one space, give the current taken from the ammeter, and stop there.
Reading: 125 A
